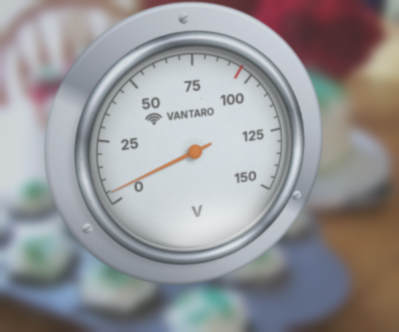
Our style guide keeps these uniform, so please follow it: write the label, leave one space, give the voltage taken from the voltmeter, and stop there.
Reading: 5 V
